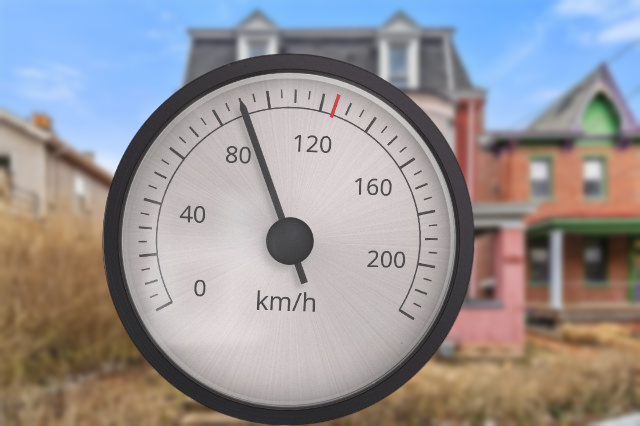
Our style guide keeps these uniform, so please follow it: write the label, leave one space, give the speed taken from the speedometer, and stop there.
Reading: 90 km/h
